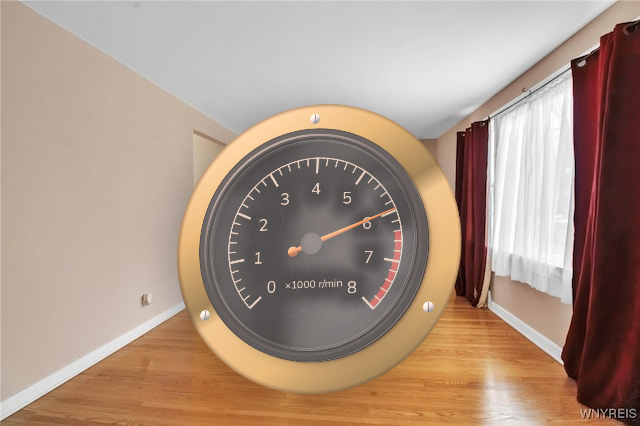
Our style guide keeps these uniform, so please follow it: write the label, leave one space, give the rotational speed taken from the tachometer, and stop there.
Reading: 6000 rpm
